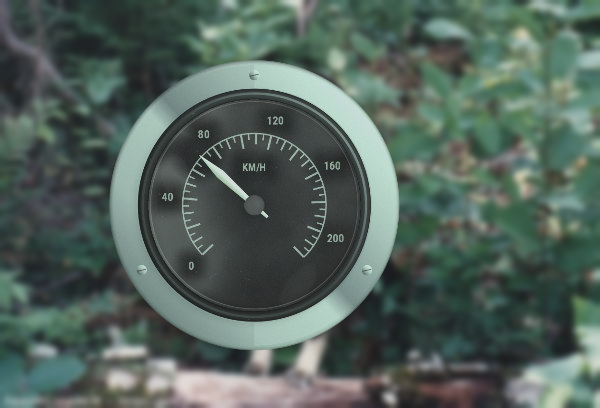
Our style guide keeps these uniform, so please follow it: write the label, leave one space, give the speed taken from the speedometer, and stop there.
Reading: 70 km/h
